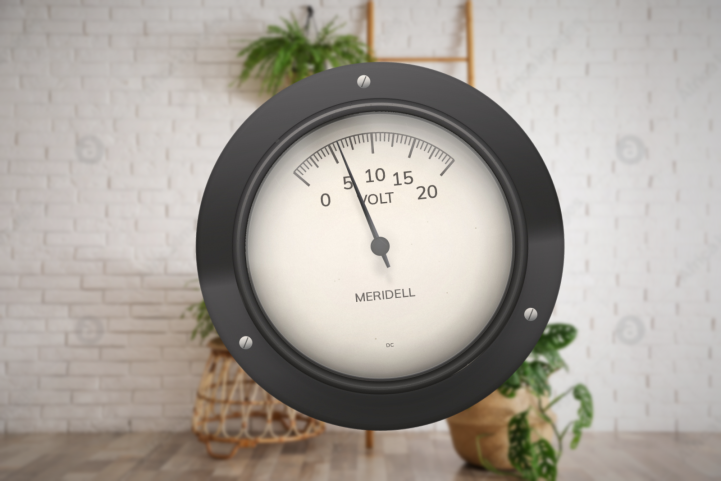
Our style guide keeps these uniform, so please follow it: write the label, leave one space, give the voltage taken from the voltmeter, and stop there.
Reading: 6 V
